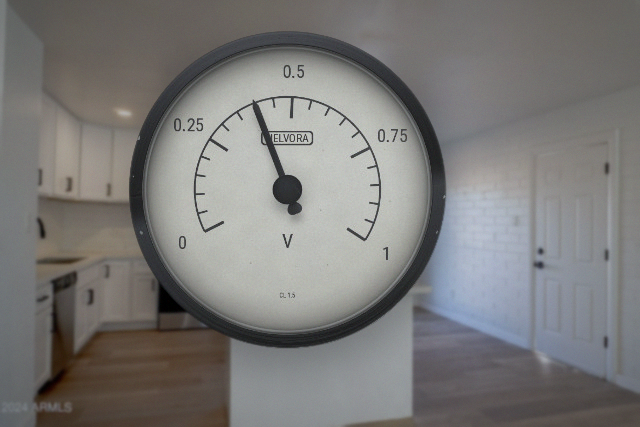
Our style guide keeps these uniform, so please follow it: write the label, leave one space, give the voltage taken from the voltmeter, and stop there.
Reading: 0.4 V
